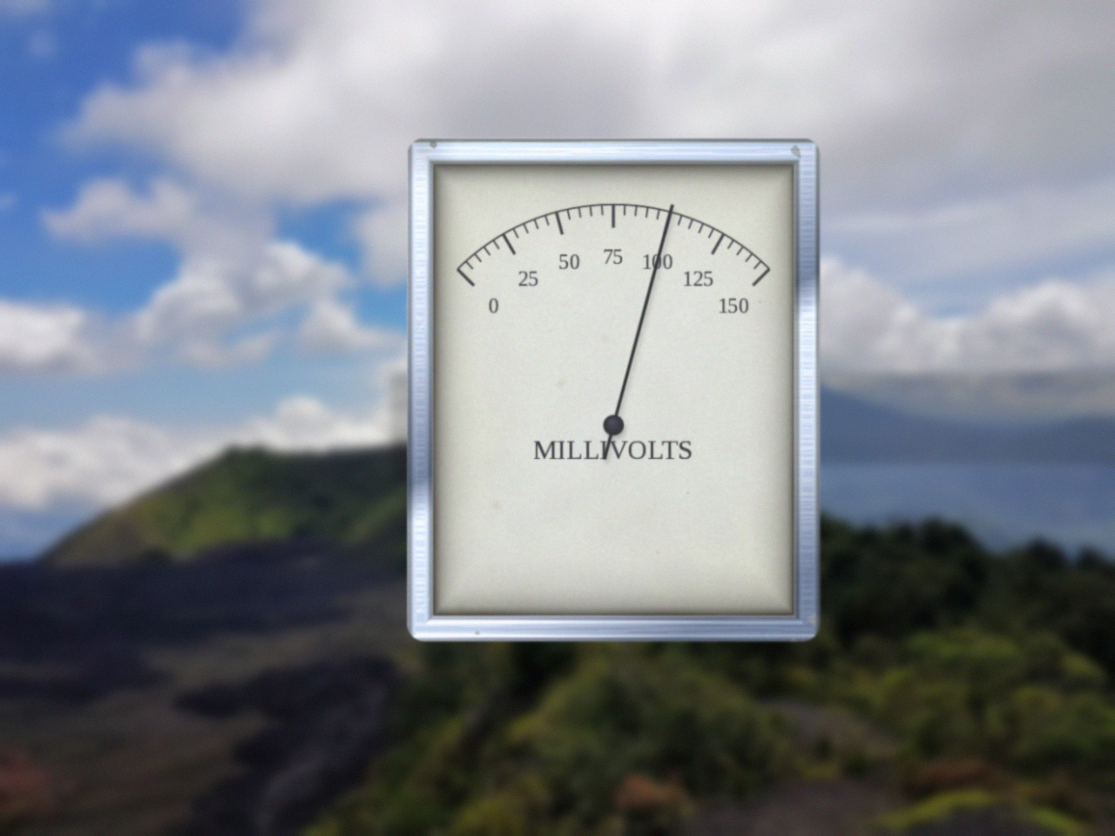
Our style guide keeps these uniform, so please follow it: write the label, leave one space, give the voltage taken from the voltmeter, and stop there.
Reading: 100 mV
